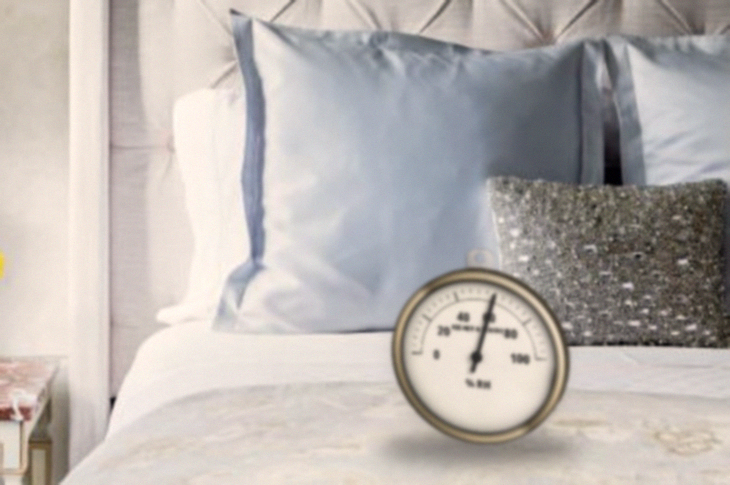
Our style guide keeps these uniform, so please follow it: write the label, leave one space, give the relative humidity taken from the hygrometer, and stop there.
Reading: 60 %
